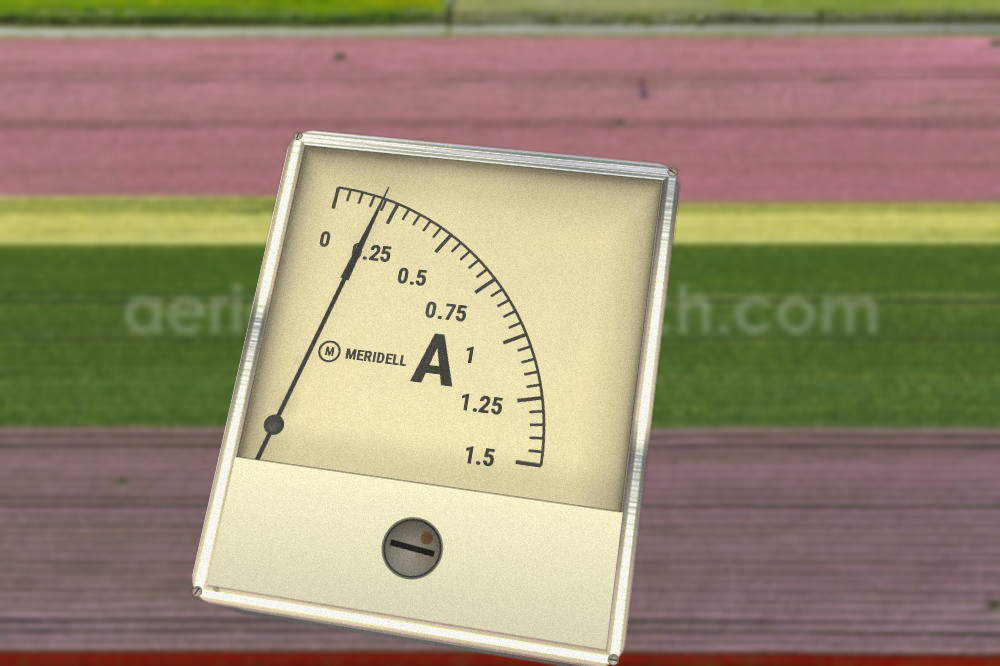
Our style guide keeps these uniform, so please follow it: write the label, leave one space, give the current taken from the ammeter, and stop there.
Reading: 0.2 A
